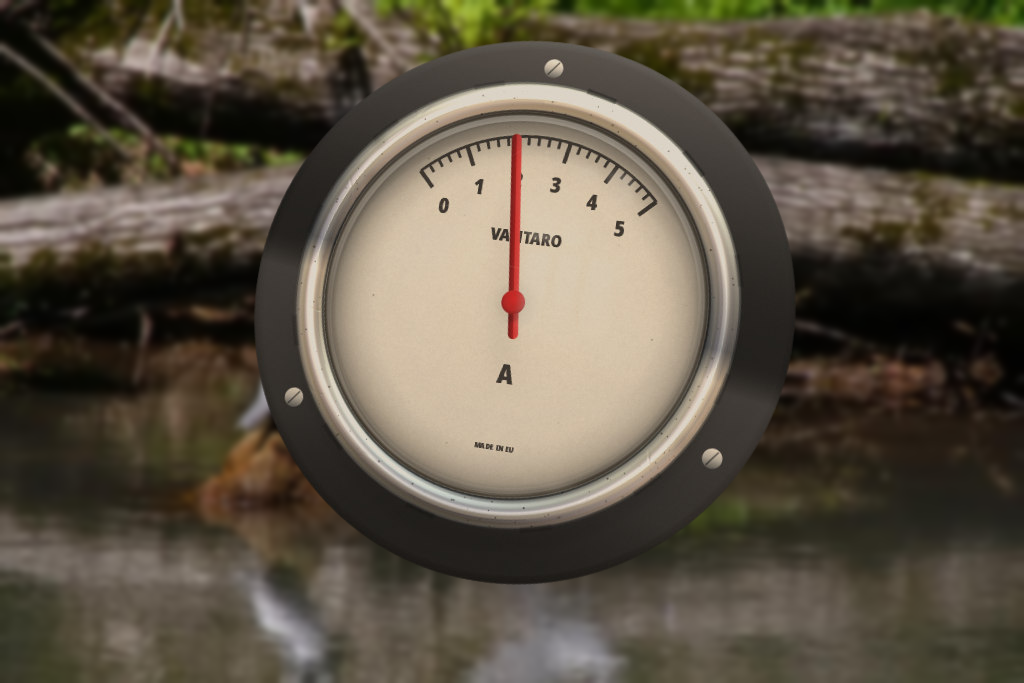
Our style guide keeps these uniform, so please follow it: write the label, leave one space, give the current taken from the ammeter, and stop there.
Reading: 2 A
